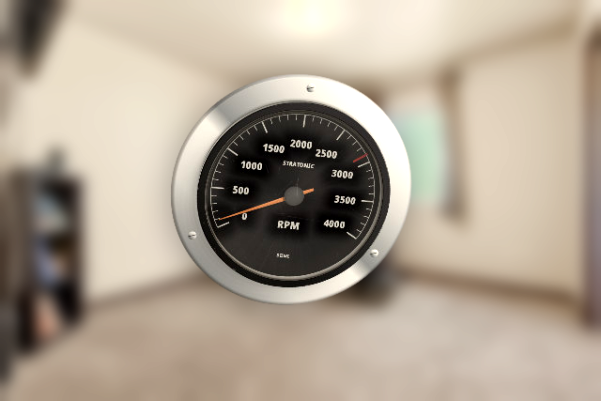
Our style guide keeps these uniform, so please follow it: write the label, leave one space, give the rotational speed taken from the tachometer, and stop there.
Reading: 100 rpm
